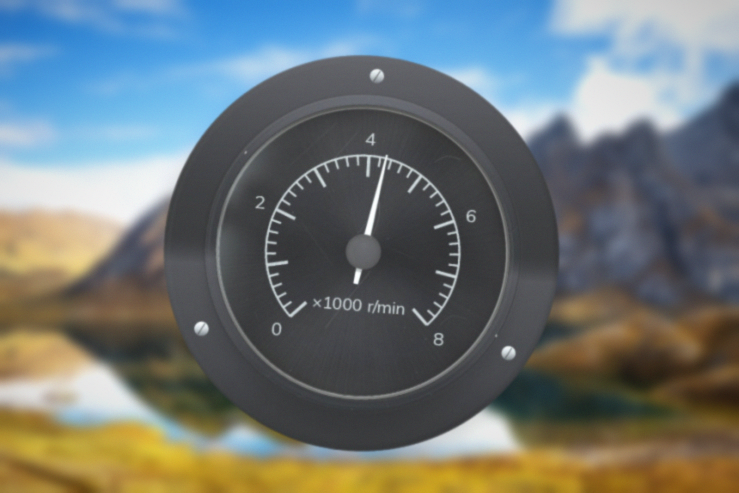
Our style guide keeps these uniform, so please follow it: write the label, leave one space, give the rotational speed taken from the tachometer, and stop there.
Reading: 4300 rpm
